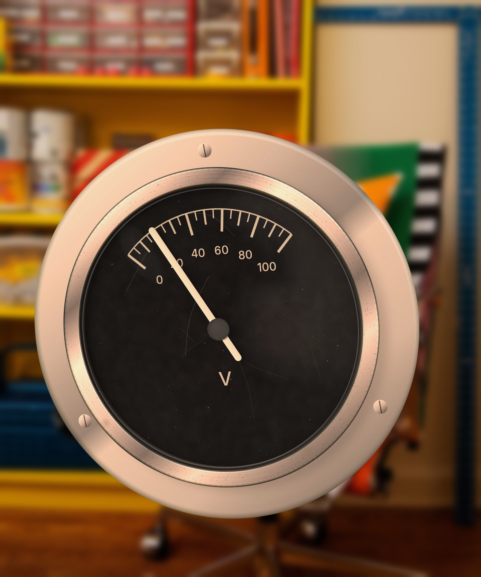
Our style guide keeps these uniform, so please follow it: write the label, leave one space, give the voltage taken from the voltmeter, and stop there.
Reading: 20 V
